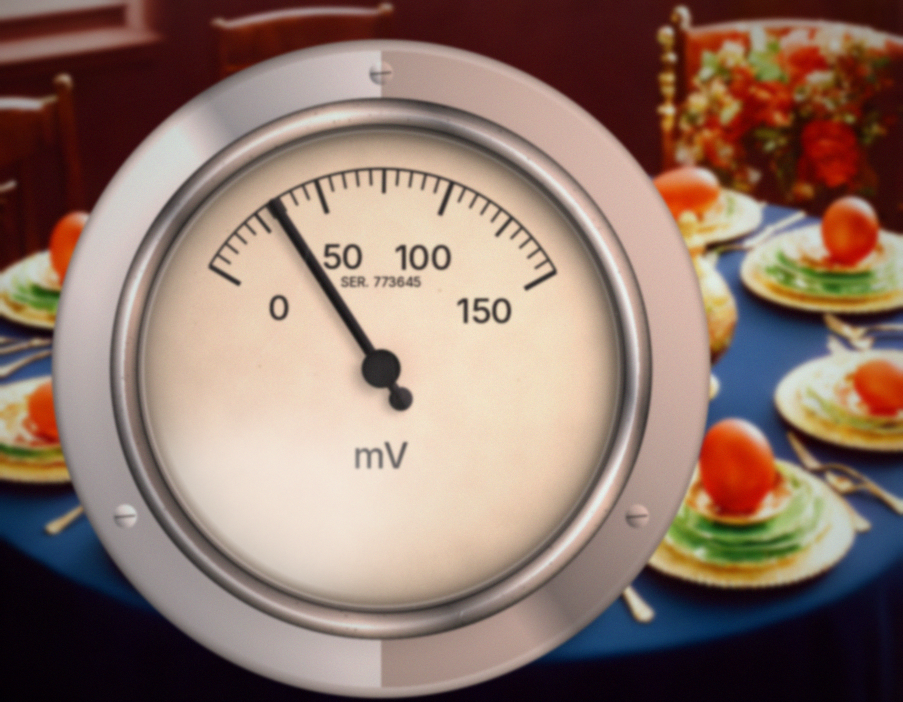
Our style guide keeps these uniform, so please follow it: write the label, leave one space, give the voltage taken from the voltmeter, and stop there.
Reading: 32.5 mV
